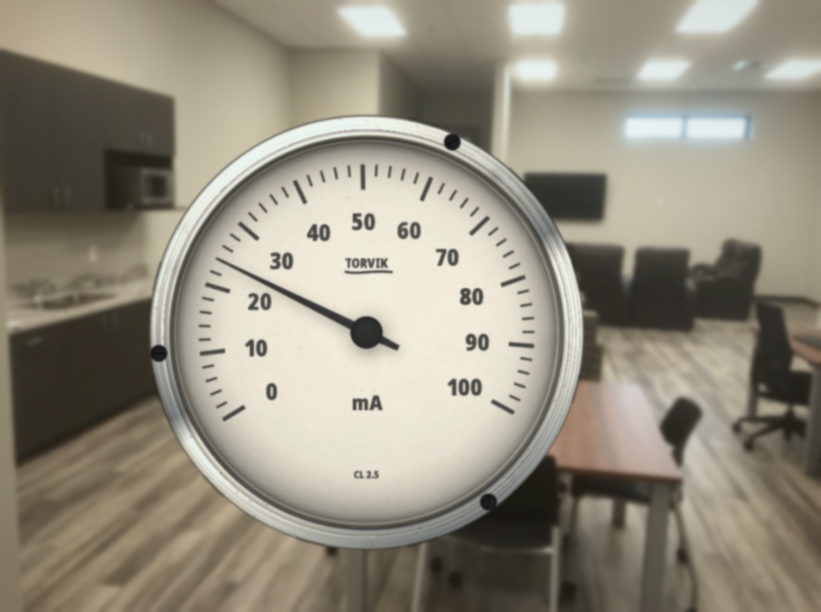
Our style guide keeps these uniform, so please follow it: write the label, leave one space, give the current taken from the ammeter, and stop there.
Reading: 24 mA
